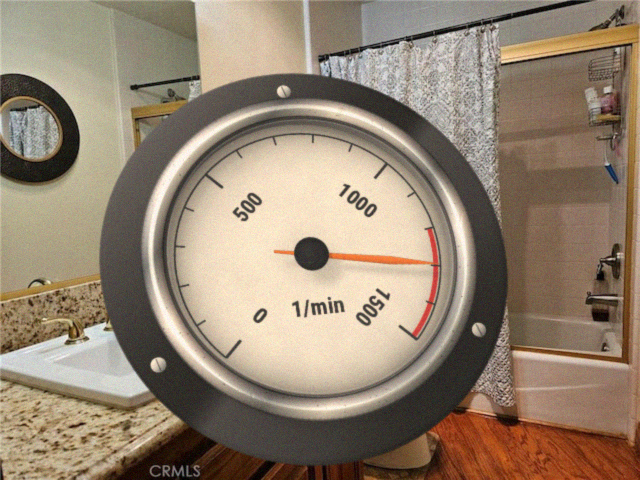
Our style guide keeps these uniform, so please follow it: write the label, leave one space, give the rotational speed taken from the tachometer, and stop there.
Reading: 1300 rpm
